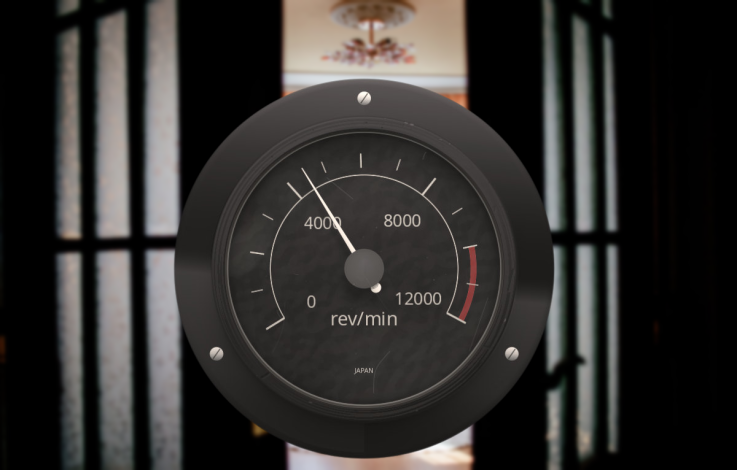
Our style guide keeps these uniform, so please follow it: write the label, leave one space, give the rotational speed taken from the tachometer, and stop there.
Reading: 4500 rpm
